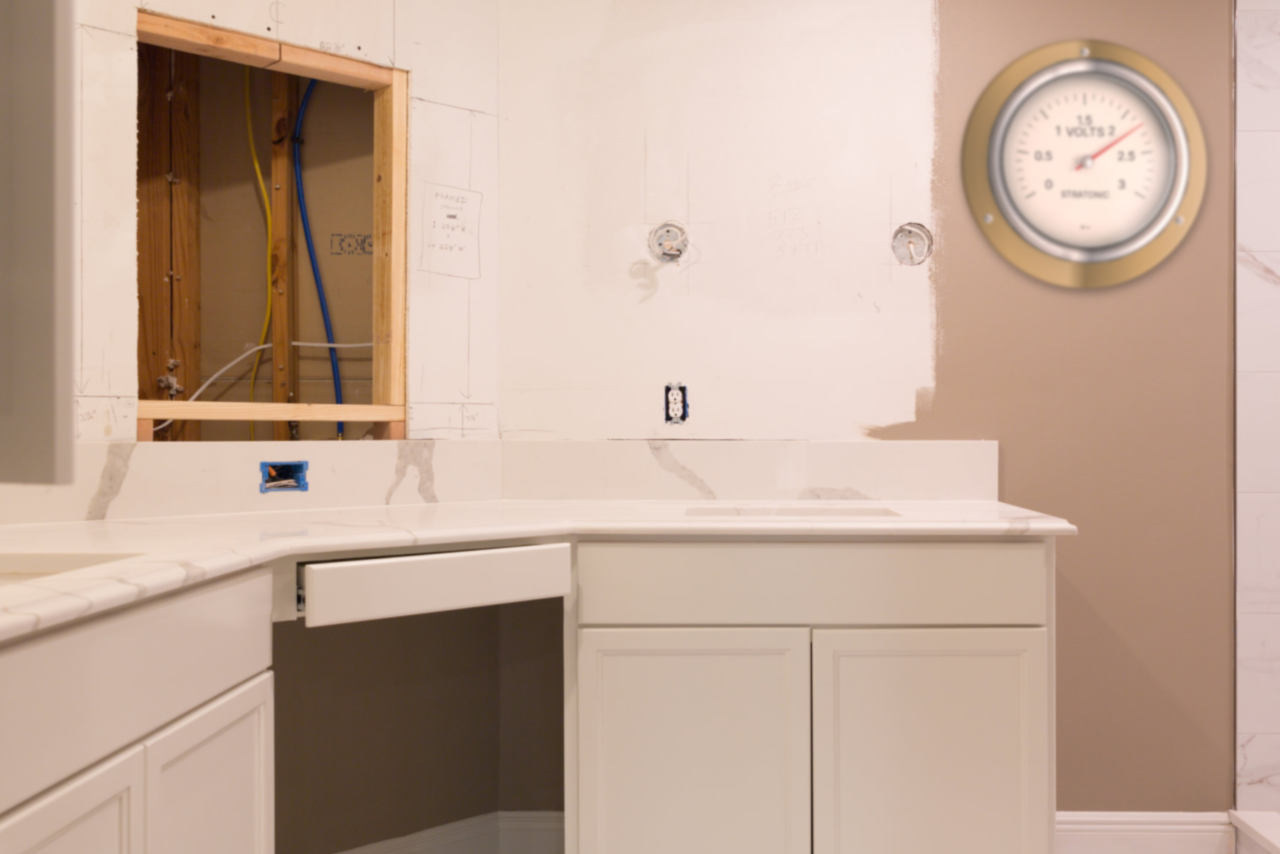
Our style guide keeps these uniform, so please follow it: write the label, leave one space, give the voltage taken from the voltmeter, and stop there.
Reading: 2.2 V
